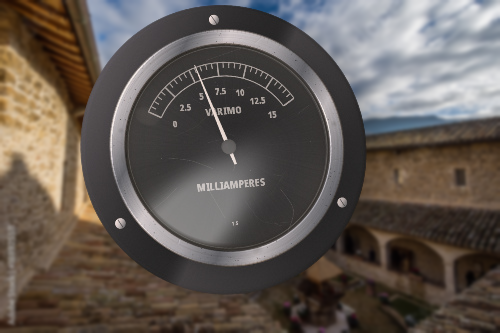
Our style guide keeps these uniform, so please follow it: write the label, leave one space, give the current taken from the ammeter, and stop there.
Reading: 5.5 mA
